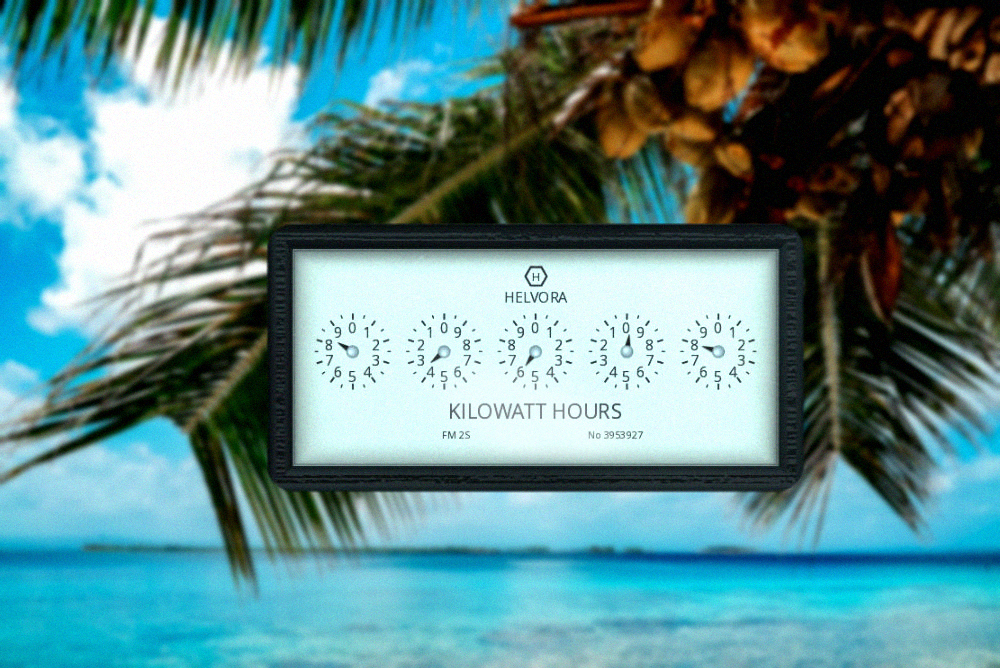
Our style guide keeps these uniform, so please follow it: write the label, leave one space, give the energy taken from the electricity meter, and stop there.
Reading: 83598 kWh
